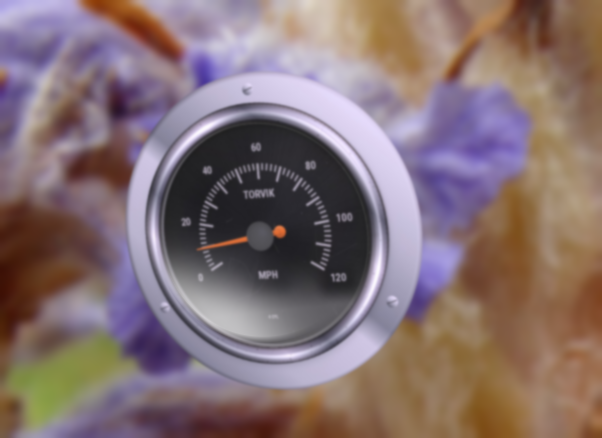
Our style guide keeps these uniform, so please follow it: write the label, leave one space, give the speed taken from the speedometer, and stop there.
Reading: 10 mph
